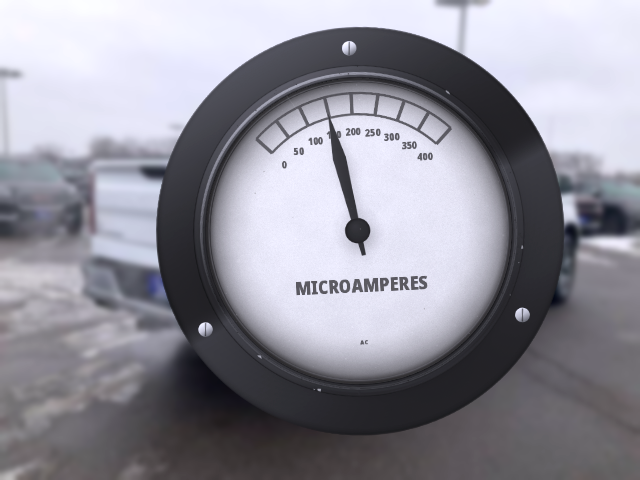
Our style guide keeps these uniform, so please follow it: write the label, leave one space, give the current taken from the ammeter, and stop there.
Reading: 150 µA
